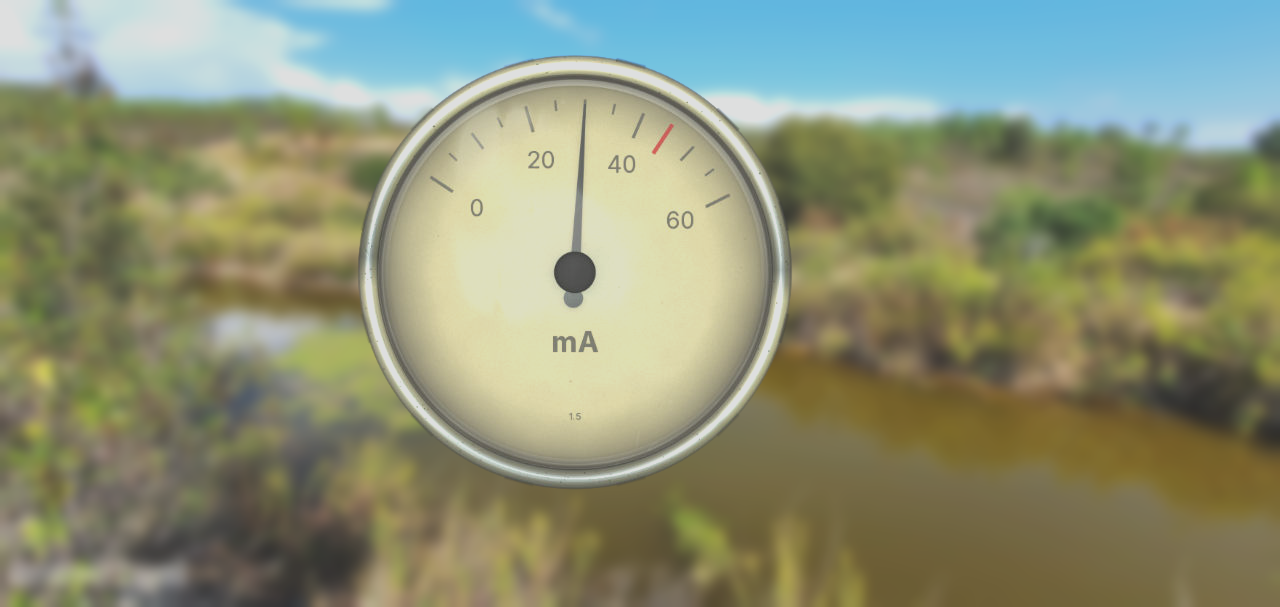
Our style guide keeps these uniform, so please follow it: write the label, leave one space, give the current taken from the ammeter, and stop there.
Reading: 30 mA
